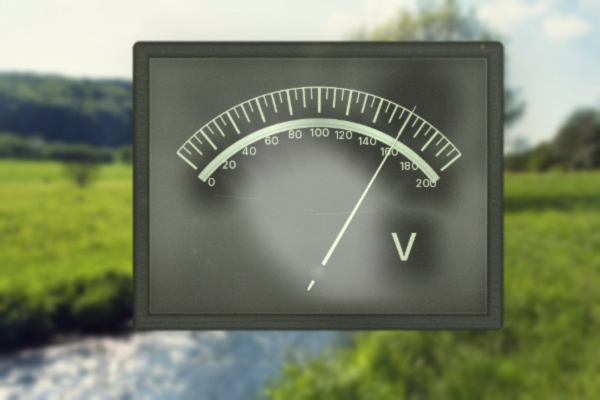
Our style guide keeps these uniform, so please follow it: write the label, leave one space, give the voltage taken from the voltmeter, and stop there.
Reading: 160 V
